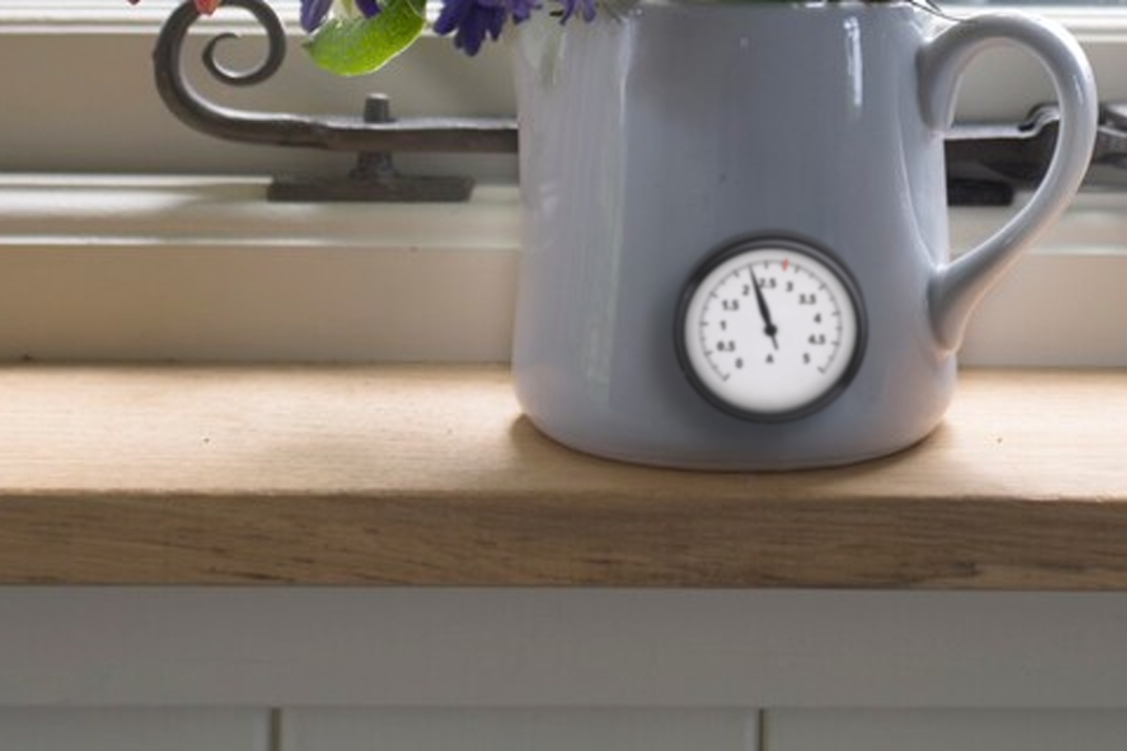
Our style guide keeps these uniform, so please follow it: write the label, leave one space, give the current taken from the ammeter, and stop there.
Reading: 2.25 A
